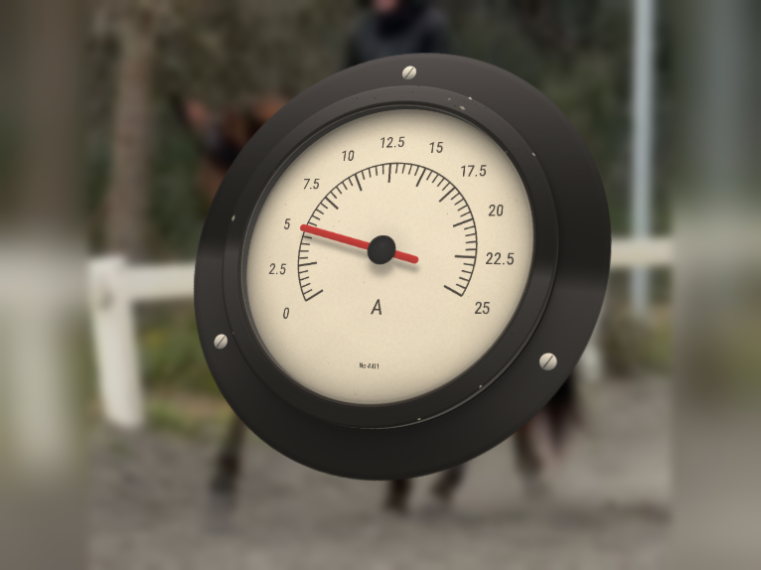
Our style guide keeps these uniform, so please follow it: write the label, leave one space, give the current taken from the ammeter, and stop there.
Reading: 5 A
